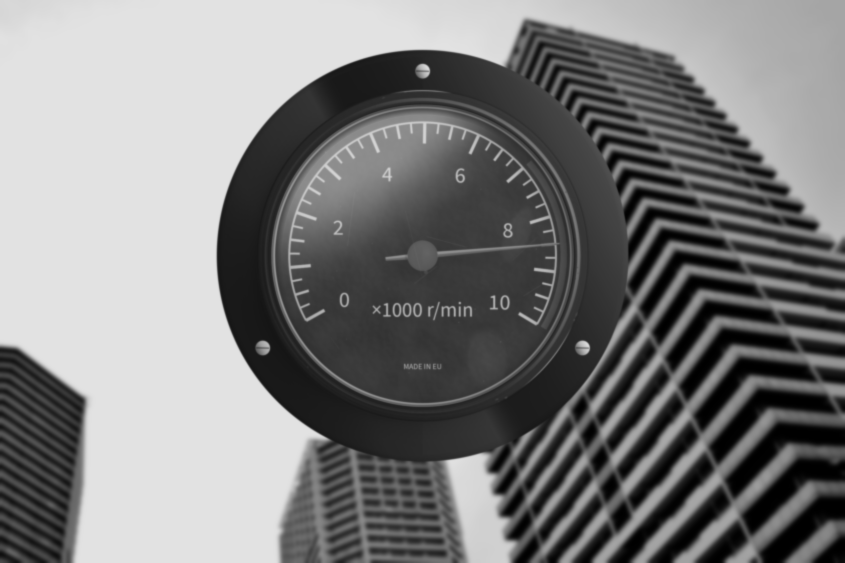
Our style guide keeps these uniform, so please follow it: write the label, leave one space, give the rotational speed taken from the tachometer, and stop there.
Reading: 8500 rpm
